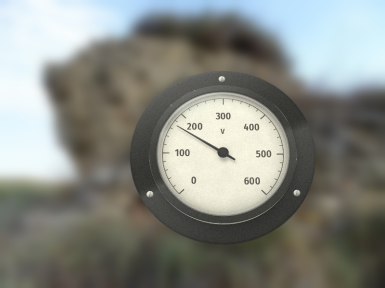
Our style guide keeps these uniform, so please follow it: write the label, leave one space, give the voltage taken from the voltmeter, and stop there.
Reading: 170 V
